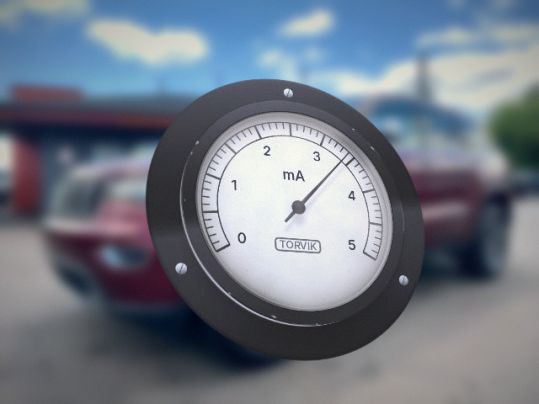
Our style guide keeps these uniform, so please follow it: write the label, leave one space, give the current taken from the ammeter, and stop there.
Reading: 3.4 mA
